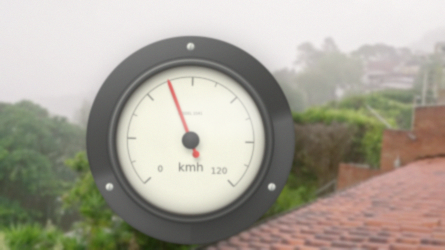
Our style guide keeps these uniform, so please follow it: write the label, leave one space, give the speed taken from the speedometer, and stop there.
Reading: 50 km/h
